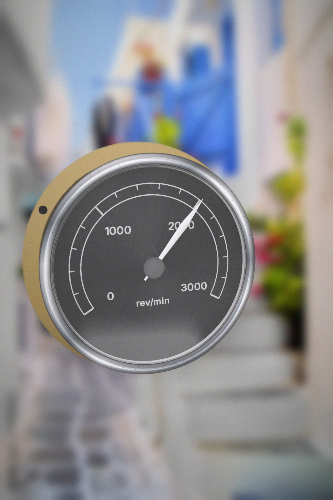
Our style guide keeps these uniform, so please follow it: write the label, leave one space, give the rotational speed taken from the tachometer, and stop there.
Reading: 2000 rpm
